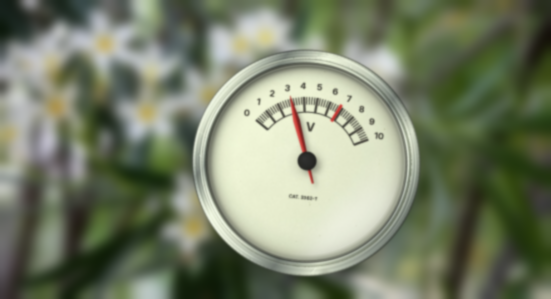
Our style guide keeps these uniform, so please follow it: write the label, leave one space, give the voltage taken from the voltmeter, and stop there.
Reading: 3 V
